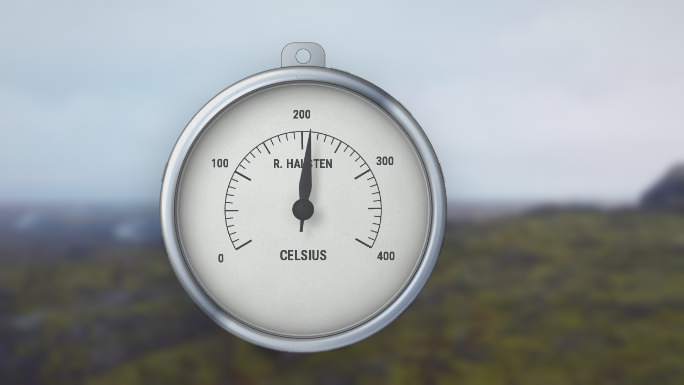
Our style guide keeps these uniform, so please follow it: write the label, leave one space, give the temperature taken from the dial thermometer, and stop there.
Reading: 210 °C
